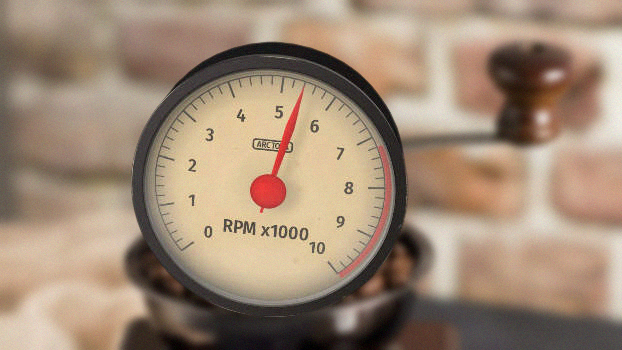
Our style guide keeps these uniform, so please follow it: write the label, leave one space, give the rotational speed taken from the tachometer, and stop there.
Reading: 5400 rpm
